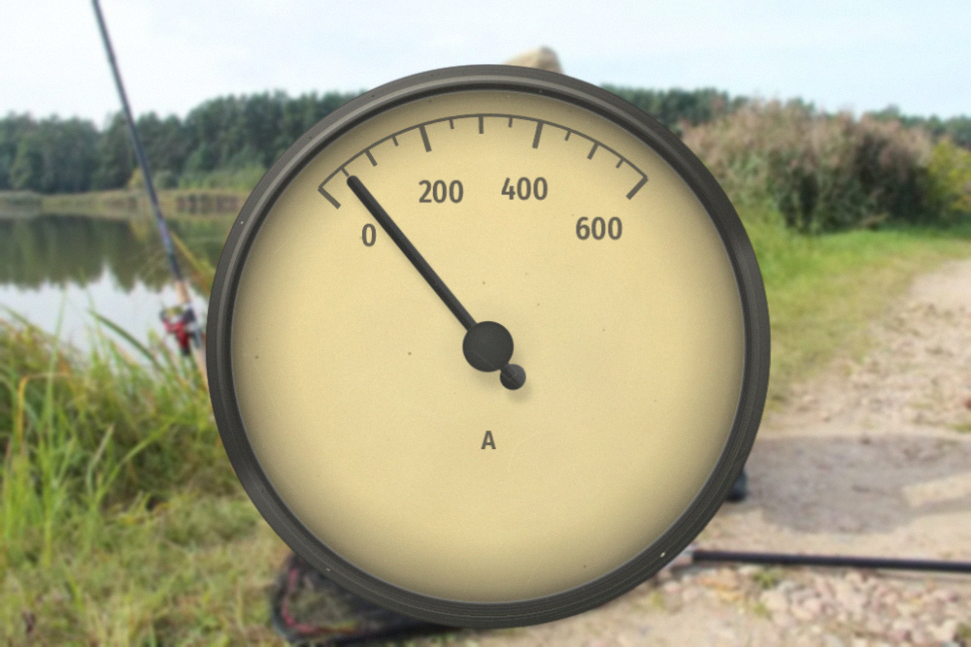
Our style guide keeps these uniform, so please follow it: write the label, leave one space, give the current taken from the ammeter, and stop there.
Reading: 50 A
